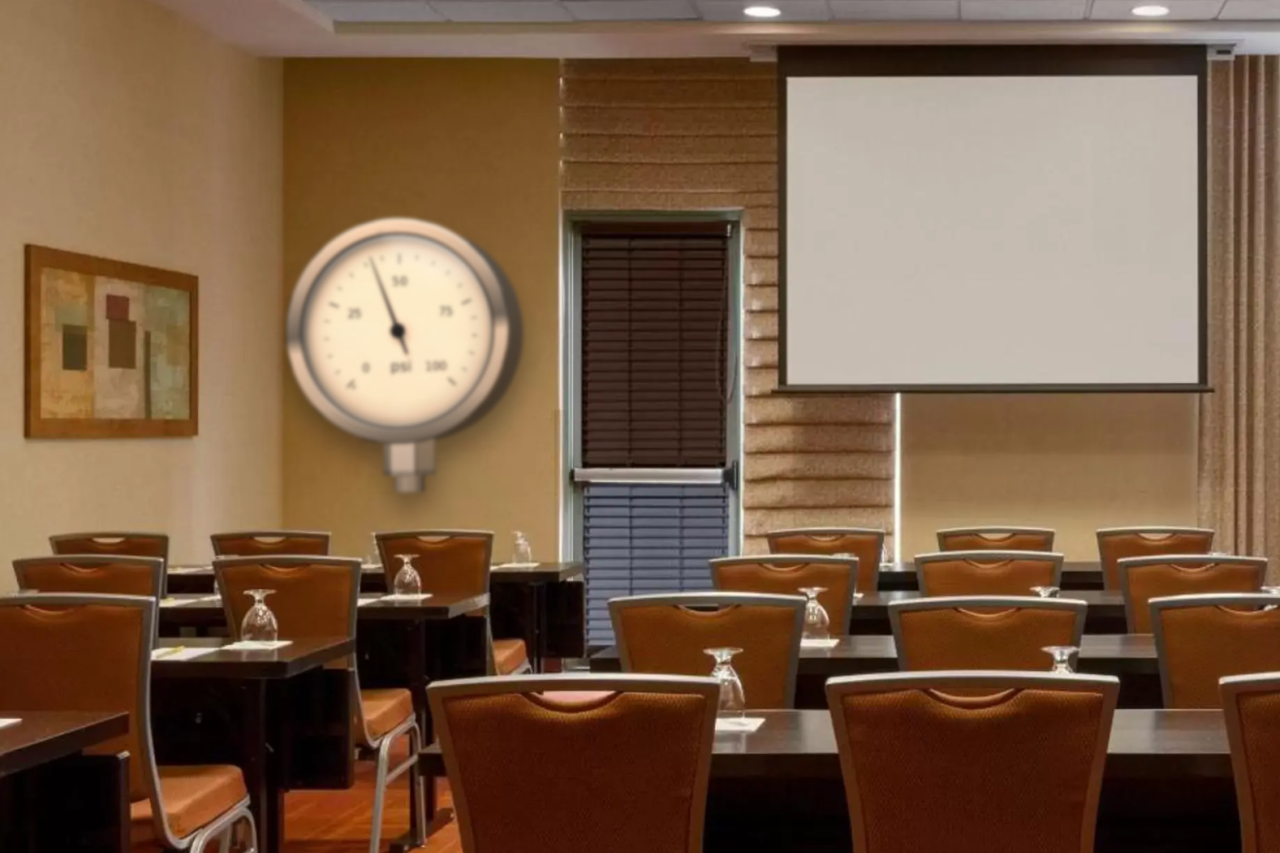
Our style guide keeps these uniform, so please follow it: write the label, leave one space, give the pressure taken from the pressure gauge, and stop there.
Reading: 42.5 psi
